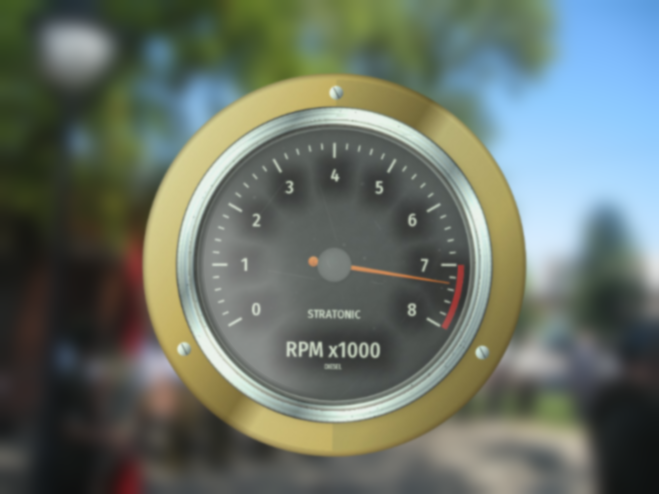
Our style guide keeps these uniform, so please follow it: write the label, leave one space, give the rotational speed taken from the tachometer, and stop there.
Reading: 7300 rpm
